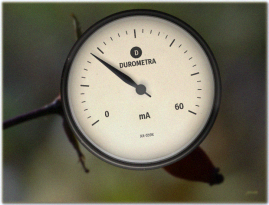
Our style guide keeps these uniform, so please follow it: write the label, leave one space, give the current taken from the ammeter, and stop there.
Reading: 18 mA
